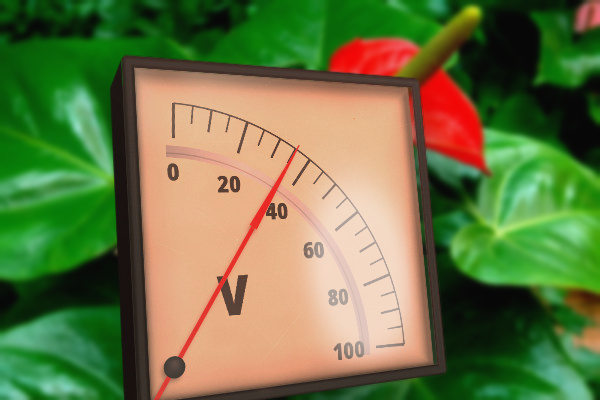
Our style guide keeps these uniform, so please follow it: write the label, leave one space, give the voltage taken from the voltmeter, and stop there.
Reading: 35 V
